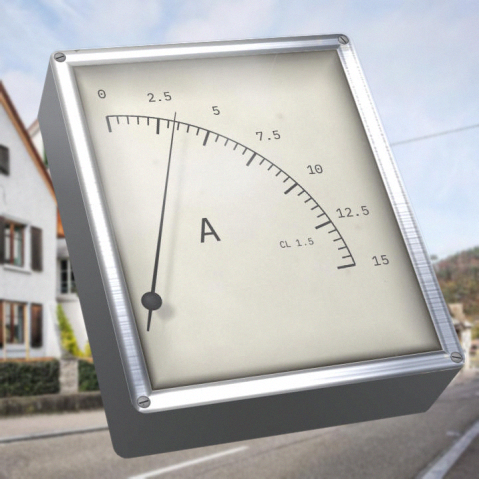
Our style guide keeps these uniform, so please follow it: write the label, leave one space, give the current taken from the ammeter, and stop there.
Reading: 3.25 A
